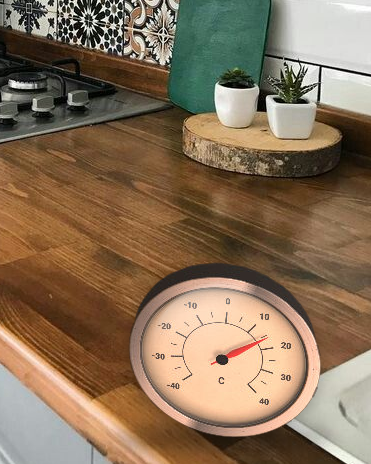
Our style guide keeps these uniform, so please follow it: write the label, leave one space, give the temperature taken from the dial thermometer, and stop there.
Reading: 15 °C
